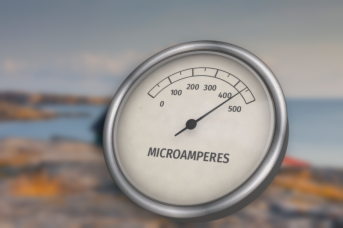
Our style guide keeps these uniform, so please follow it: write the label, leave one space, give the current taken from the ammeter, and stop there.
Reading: 450 µA
